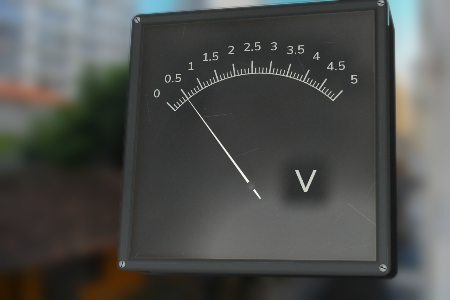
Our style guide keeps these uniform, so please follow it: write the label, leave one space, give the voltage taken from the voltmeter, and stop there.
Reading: 0.5 V
